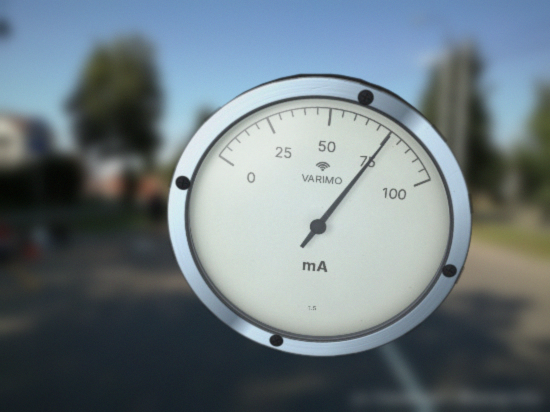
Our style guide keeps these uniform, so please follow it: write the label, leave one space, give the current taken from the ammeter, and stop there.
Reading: 75 mA
